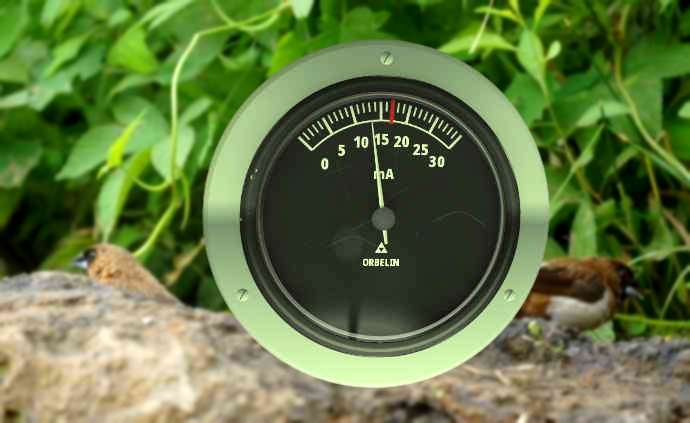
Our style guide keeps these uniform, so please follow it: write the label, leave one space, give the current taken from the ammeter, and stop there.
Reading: 13 mA
